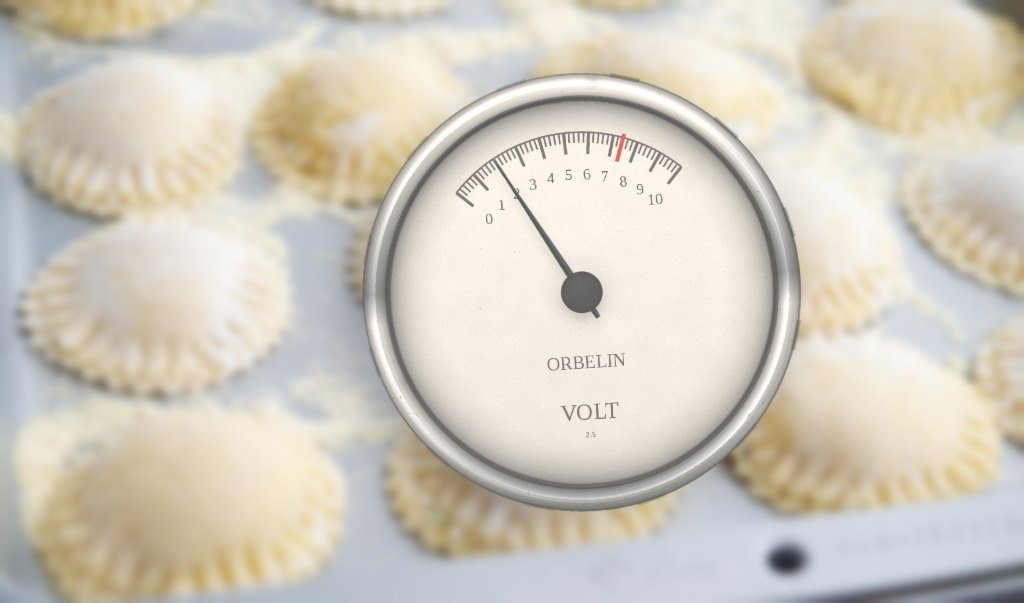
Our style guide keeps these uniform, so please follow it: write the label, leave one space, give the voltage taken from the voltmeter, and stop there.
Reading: 2 V
